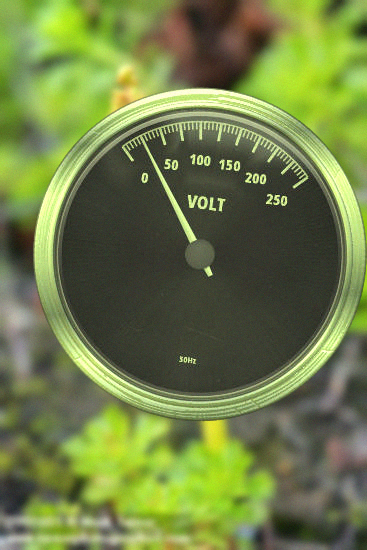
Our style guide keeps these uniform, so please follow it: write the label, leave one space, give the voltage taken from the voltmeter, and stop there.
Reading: 25 V
